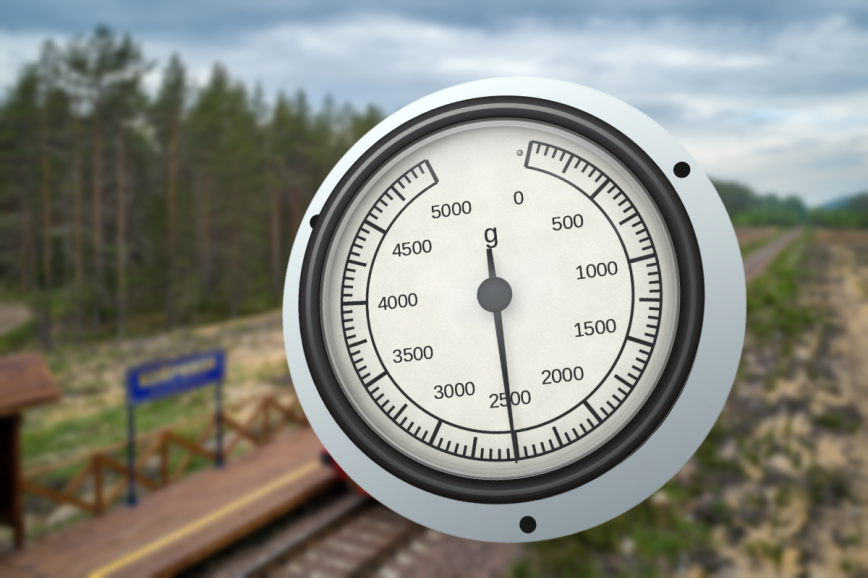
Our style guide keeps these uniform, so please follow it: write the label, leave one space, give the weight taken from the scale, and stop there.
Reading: 2500 g
